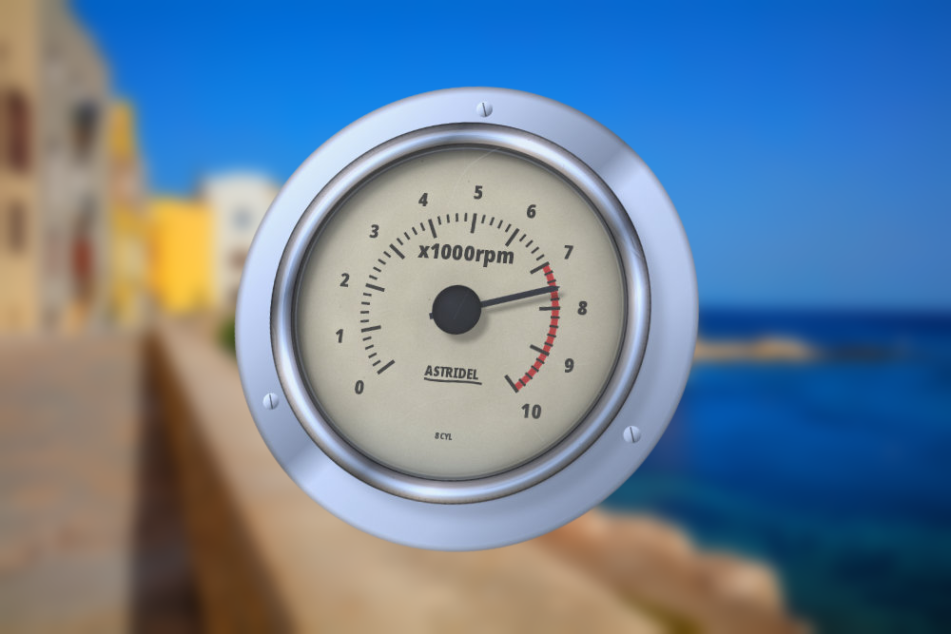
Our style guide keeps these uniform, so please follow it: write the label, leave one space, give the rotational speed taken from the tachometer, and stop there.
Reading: 7600 rpm
